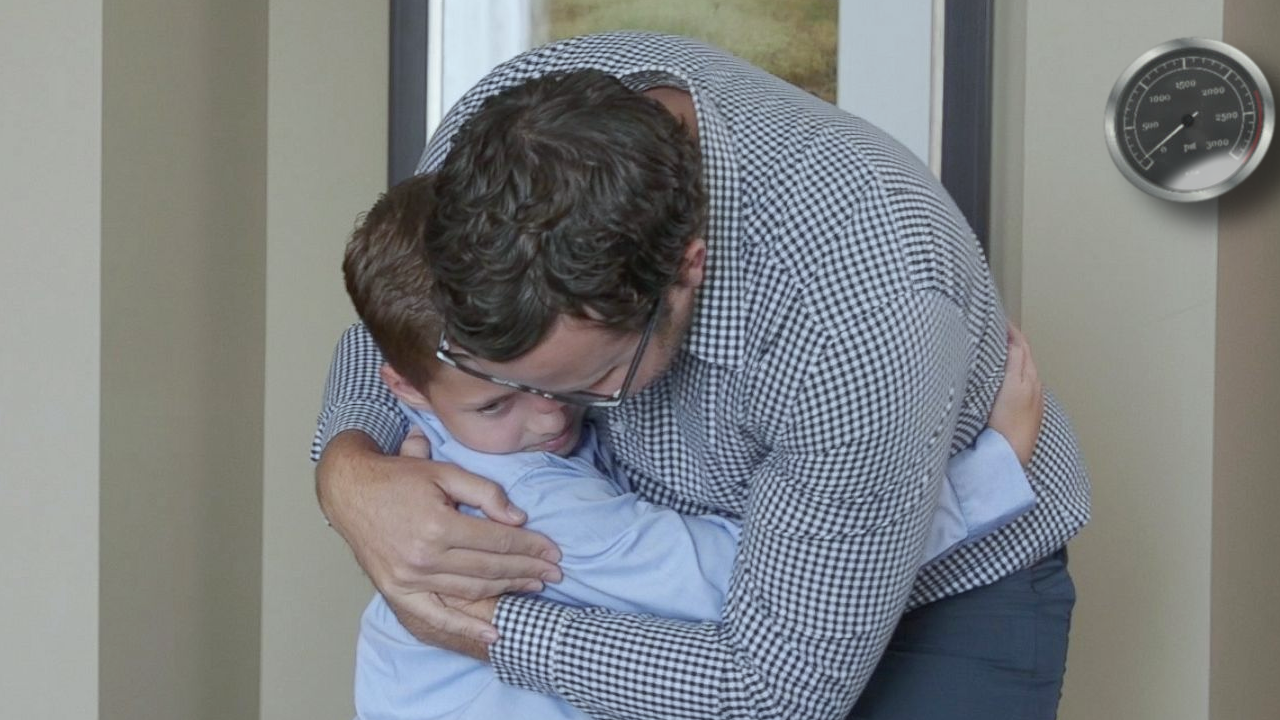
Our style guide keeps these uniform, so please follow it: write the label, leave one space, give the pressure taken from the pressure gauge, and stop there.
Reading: 100 psi
